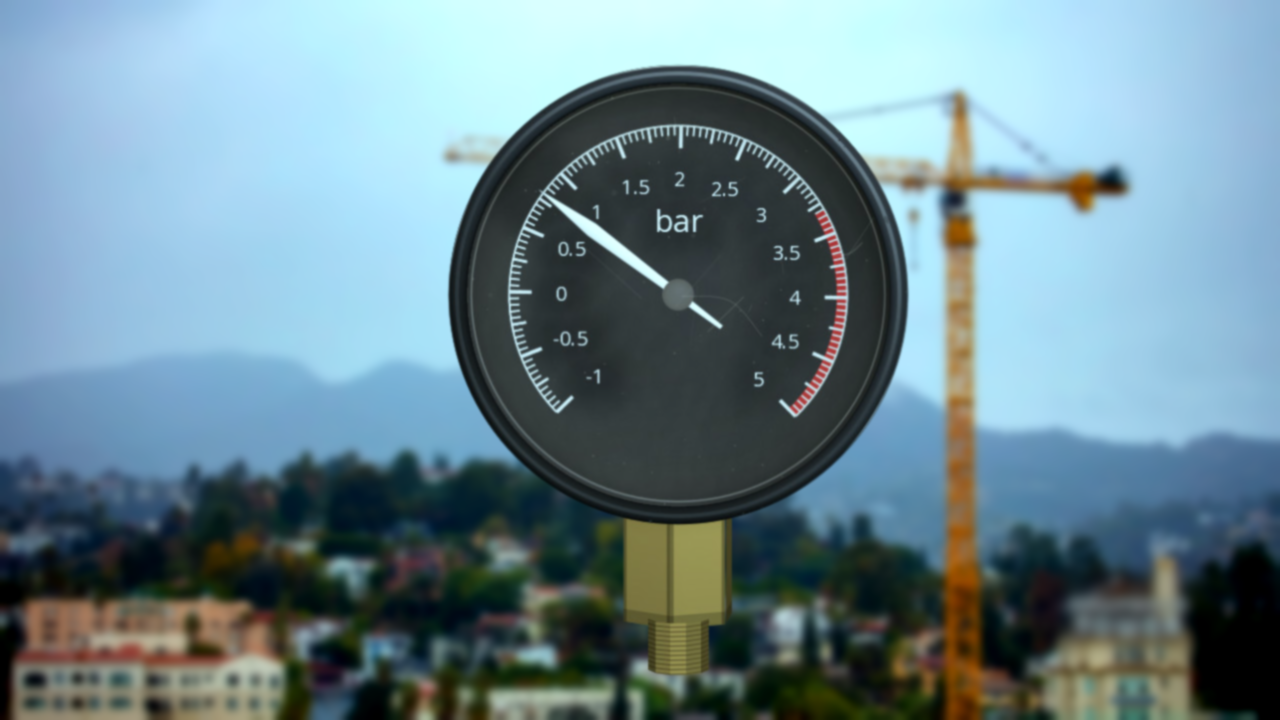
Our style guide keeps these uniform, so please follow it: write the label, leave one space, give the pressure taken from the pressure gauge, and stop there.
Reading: 0.8 bar
